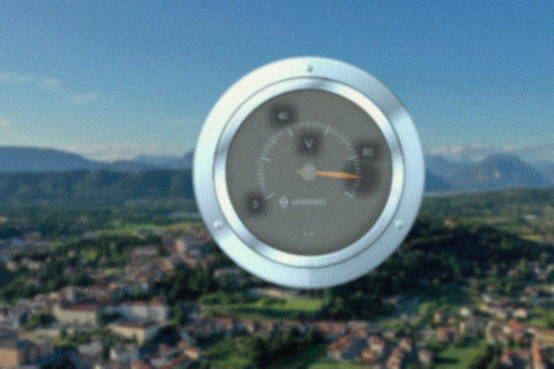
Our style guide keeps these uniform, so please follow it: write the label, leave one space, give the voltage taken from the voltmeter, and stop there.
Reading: 90 V
